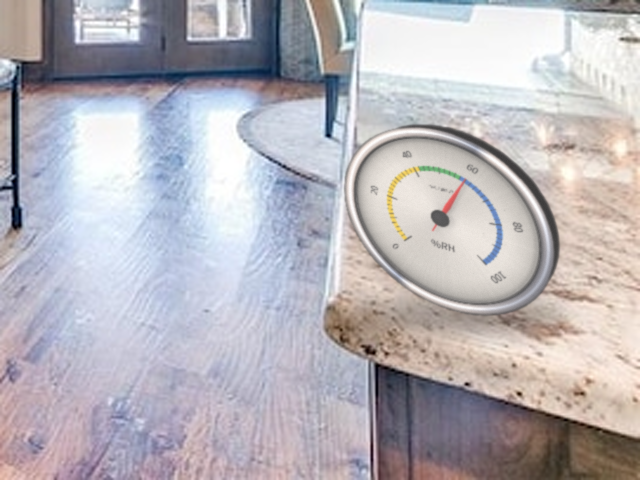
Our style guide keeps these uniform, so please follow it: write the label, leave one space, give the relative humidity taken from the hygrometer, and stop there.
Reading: 60 %
